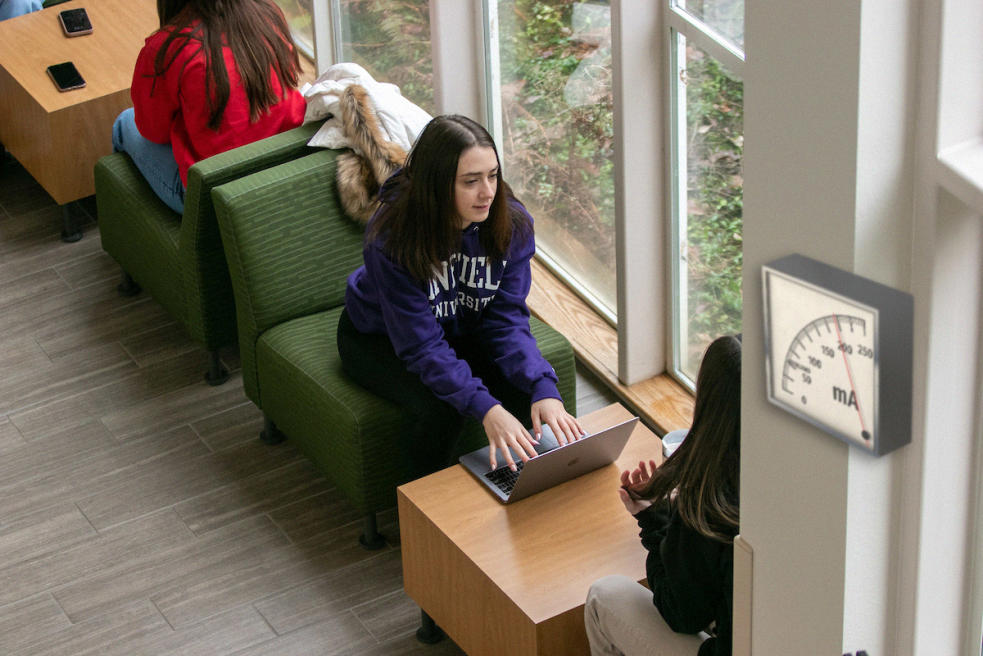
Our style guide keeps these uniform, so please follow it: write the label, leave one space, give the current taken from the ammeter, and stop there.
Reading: 200 mA
